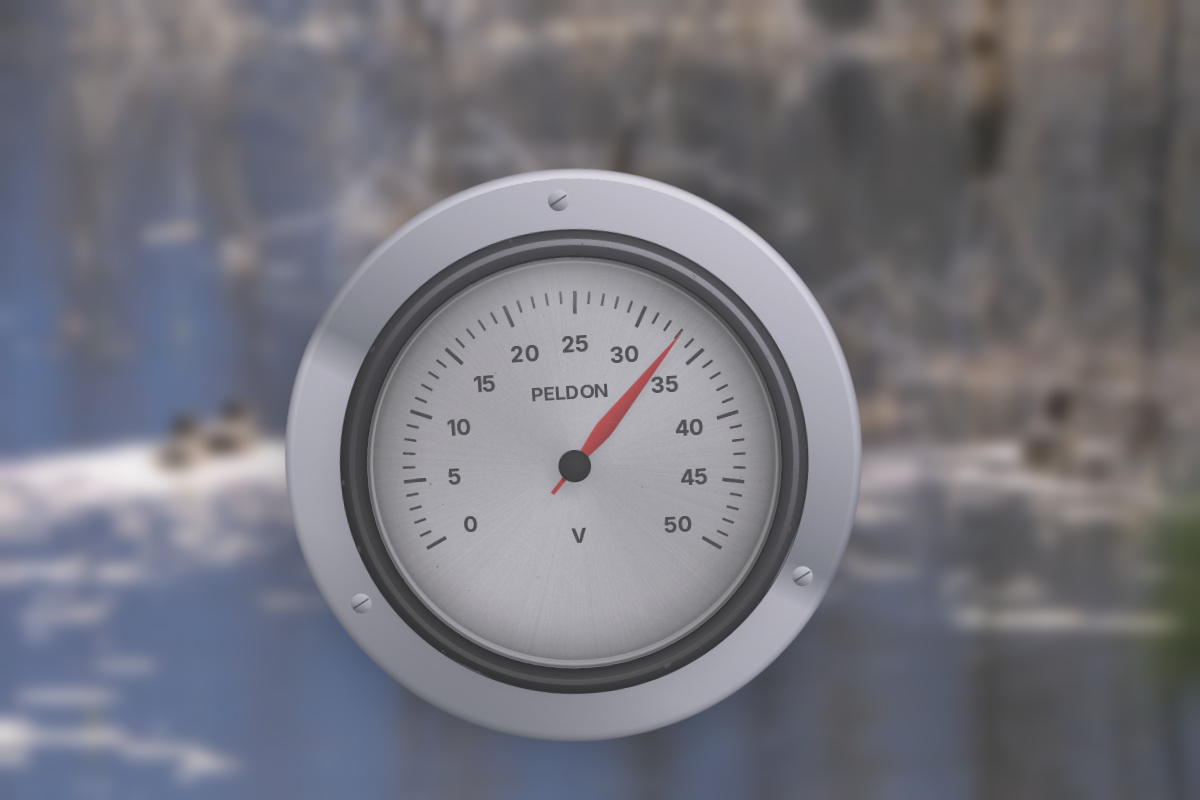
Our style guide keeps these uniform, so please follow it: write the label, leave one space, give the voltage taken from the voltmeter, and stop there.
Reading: 33 V
